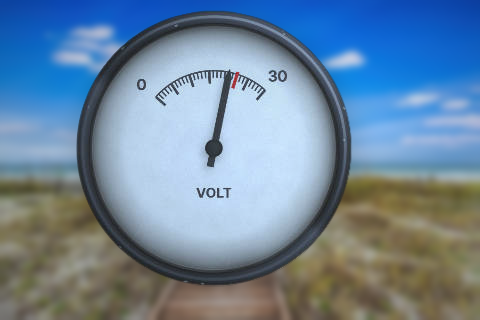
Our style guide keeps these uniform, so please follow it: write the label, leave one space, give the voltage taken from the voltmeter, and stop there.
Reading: 20 V
